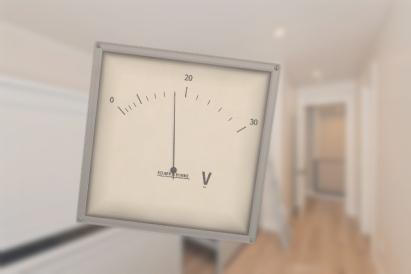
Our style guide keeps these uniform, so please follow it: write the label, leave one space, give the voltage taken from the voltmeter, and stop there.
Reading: 18 V
